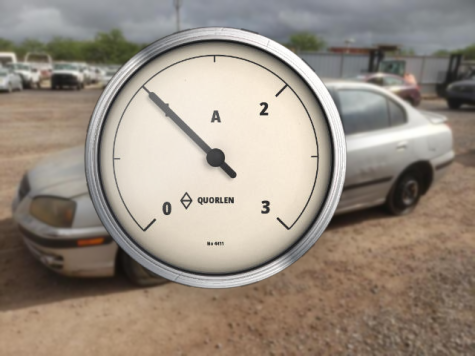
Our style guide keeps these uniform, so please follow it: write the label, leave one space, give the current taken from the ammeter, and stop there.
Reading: 1 A
